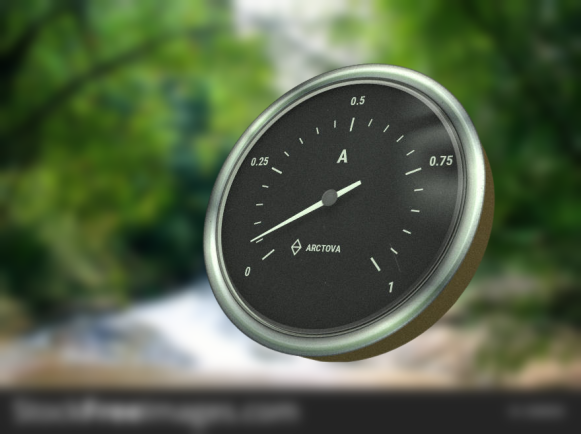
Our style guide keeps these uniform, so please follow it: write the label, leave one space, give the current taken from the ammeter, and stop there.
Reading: 0.05 A
